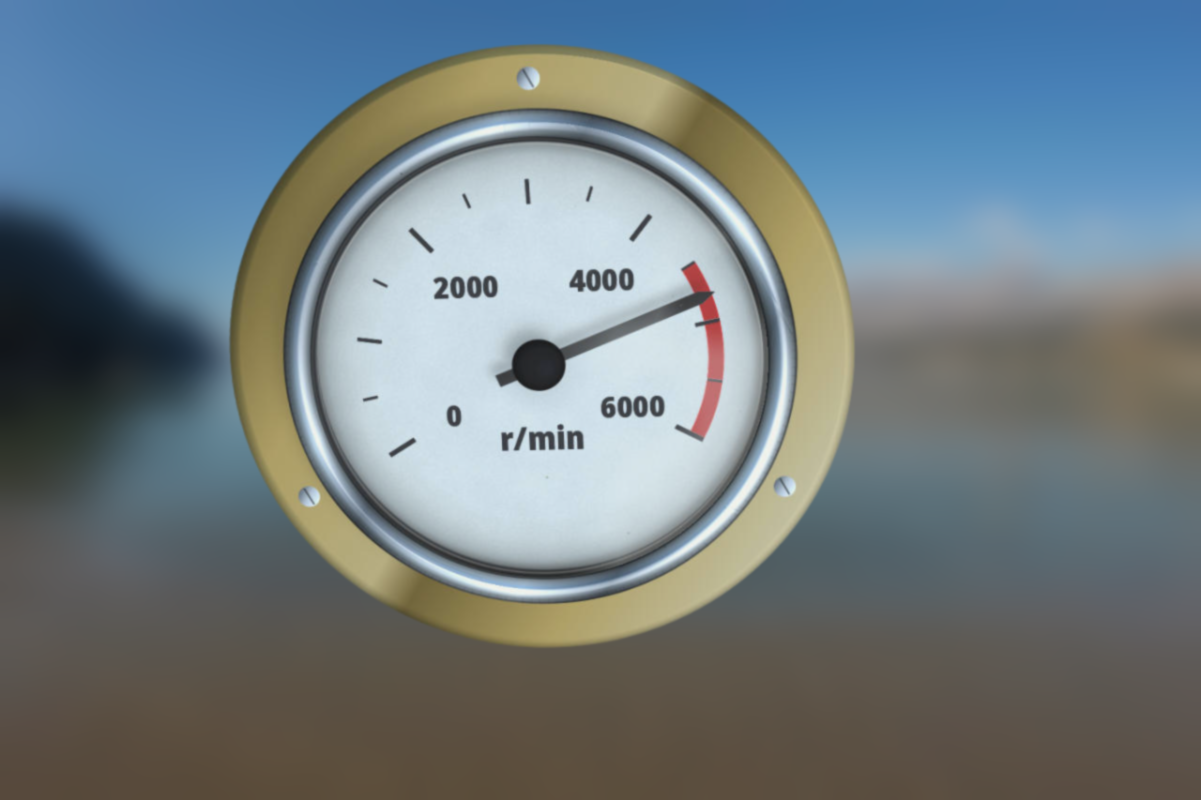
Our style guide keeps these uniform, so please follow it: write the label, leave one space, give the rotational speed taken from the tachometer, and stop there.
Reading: 4750 rpm
